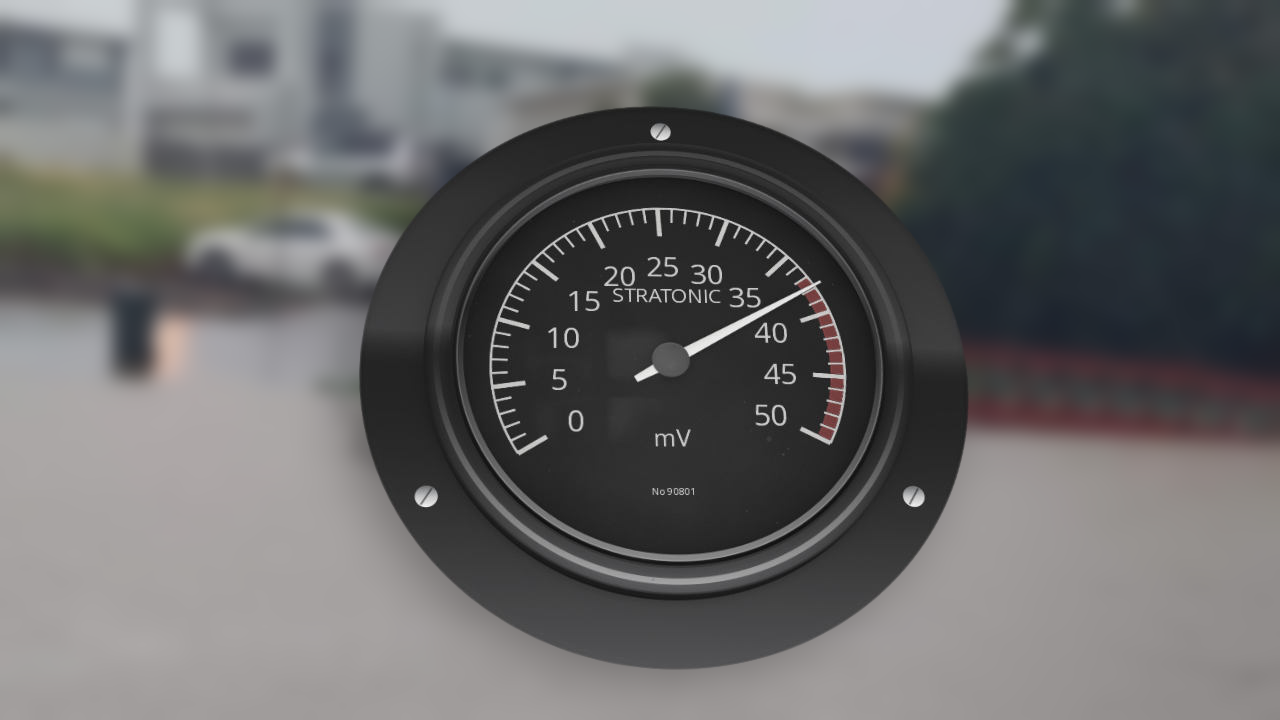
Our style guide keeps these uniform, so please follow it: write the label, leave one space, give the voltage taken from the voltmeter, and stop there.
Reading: 38 mV
